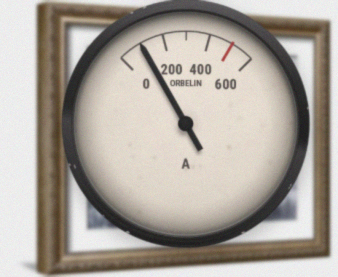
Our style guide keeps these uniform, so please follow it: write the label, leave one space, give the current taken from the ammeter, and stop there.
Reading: 100 A
